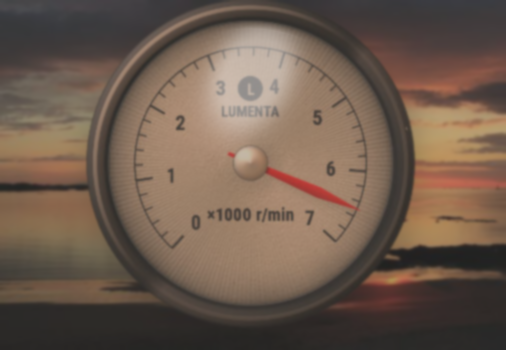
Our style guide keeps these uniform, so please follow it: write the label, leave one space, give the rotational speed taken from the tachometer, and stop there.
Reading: 6500 rpm
